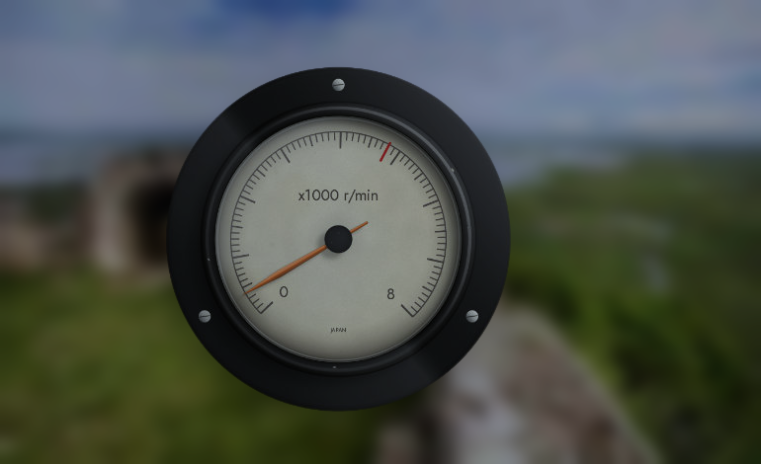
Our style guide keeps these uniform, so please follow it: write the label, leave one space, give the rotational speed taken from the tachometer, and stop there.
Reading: 400 rpm
